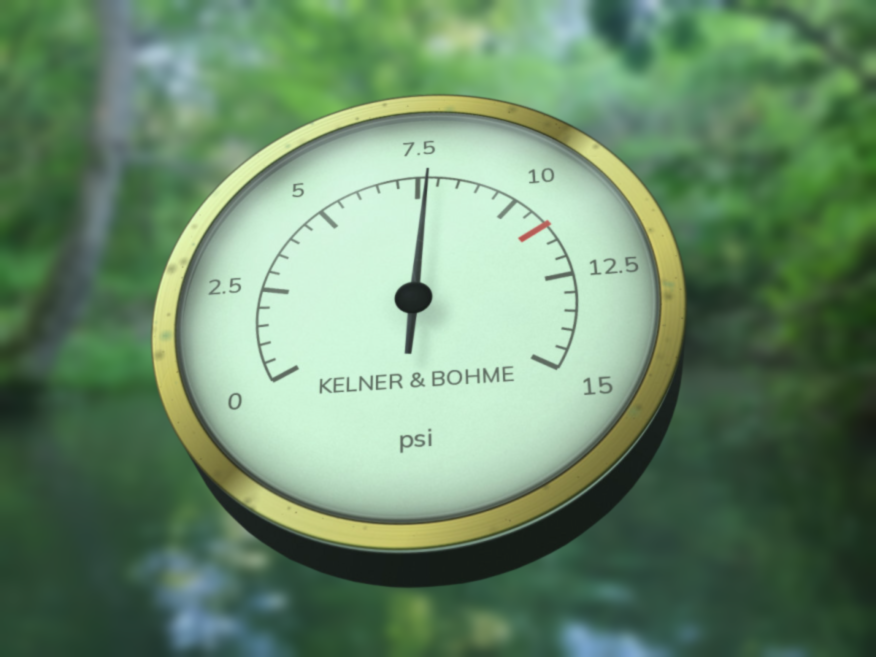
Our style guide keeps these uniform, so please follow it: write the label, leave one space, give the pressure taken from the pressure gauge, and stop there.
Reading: 7.75 psi
